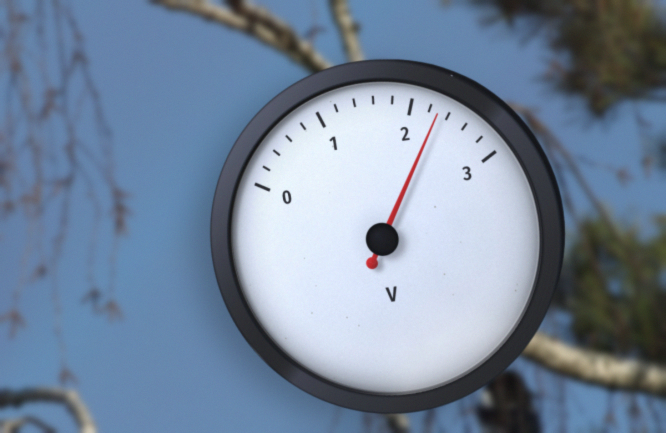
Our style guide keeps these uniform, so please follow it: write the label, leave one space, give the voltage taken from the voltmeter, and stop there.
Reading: 2.3 V
